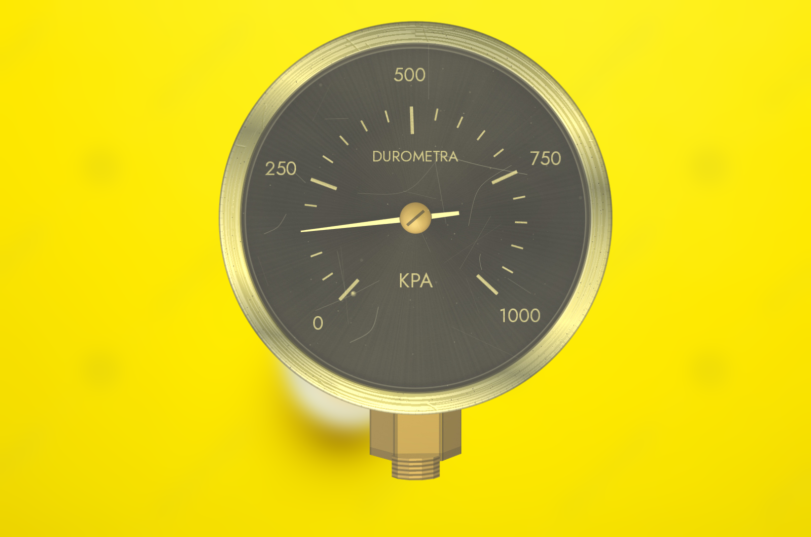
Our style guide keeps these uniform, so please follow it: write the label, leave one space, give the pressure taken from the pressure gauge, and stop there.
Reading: 150 kPa
